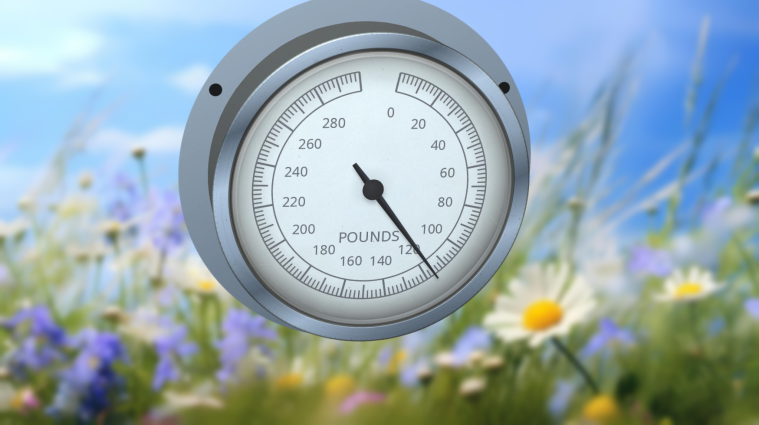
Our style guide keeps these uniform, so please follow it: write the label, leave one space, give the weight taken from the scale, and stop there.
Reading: 116 lb
